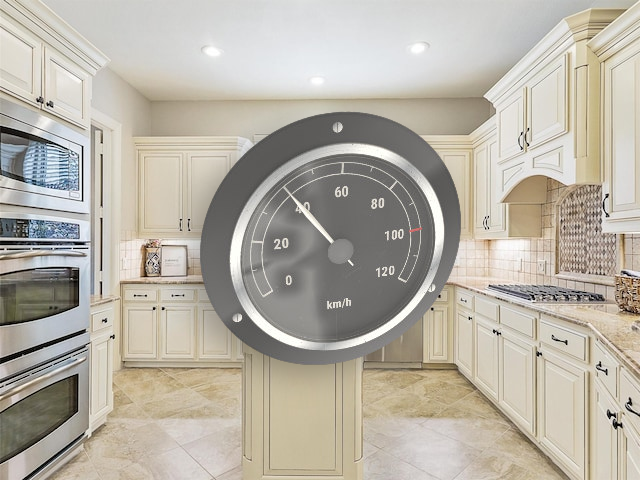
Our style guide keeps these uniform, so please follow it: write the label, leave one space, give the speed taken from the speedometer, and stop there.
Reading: 40 km/h
